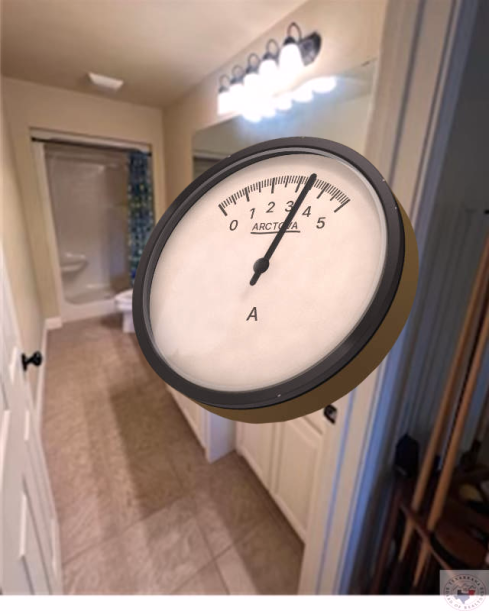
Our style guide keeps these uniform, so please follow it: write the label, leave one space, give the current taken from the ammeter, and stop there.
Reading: 3.5 A
